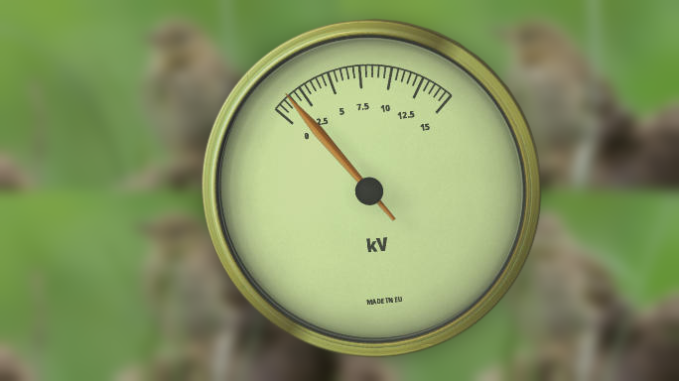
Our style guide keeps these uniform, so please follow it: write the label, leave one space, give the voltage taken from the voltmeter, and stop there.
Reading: 1.5 kV
